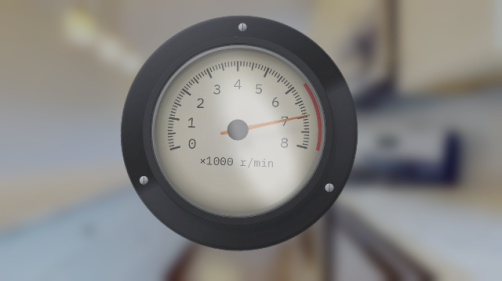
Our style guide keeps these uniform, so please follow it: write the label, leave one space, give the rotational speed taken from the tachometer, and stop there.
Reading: 7000 rpm
